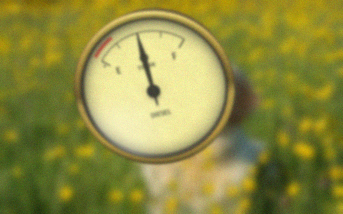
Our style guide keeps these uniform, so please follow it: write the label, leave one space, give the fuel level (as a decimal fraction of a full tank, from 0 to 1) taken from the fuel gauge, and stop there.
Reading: 0.5
